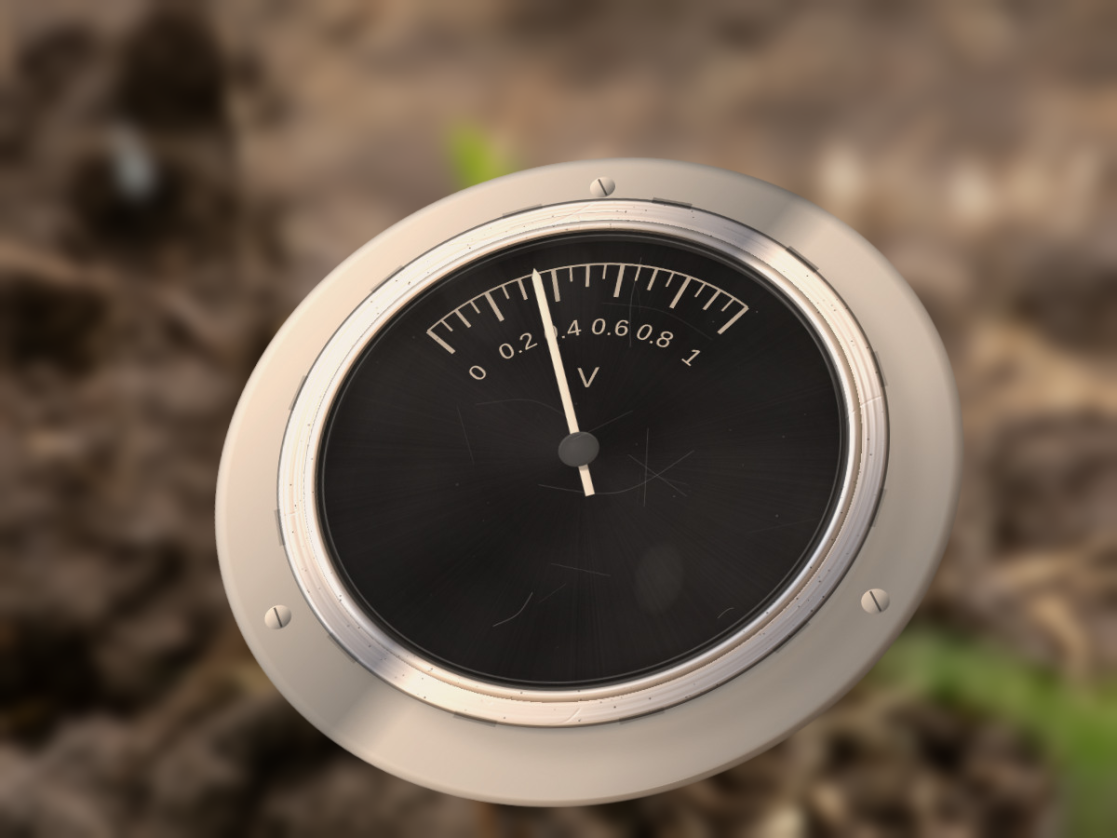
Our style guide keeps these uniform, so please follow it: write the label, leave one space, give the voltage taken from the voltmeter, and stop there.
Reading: 0.35 V
